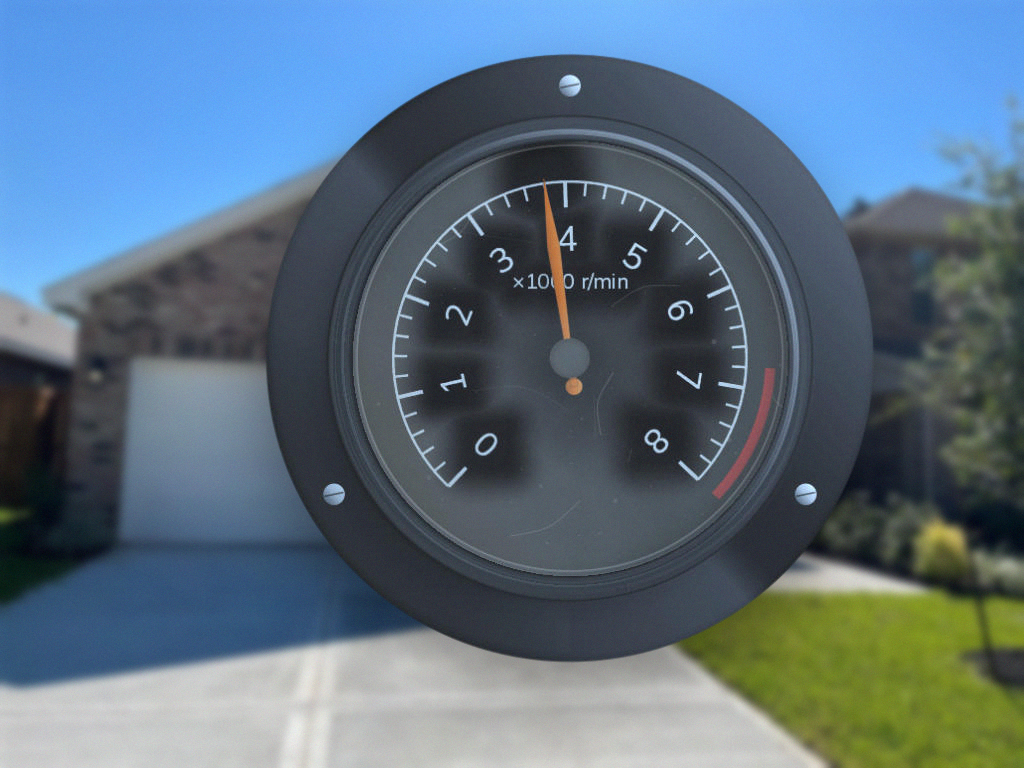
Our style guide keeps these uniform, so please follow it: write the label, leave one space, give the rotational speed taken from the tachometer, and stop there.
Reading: 3800 rpm
